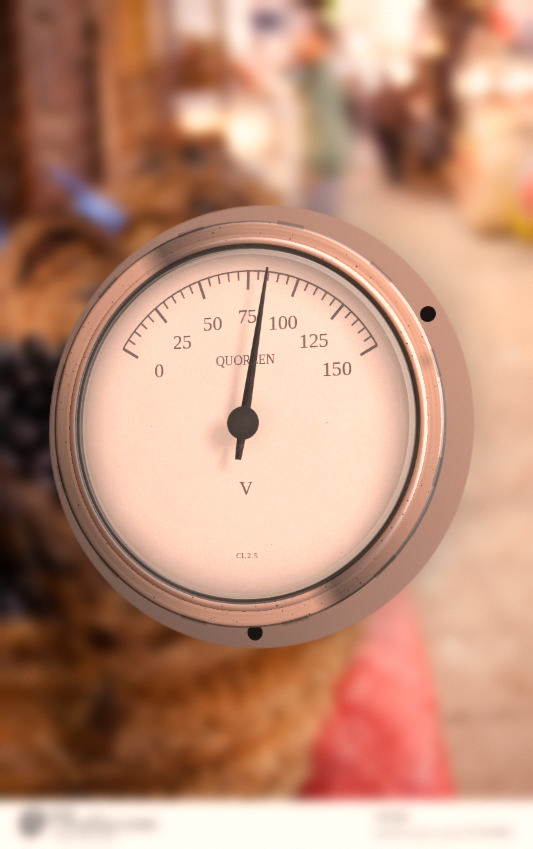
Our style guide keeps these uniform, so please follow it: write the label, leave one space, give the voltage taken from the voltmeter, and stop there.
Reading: 85 V
